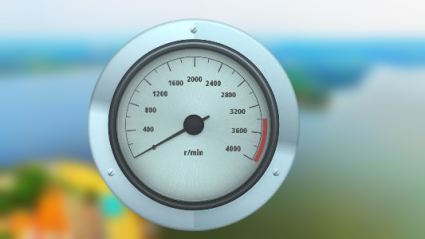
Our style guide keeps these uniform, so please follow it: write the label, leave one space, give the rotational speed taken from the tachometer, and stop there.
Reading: 0 rpm
